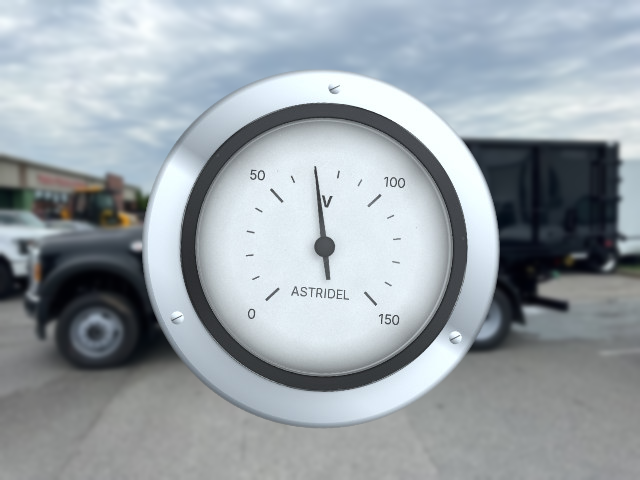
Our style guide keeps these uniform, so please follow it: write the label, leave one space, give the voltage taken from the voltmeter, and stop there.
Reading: 70 V
